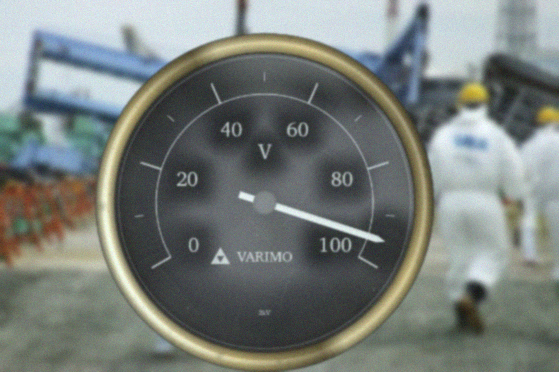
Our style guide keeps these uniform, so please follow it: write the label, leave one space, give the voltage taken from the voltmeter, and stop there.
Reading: 95 V
